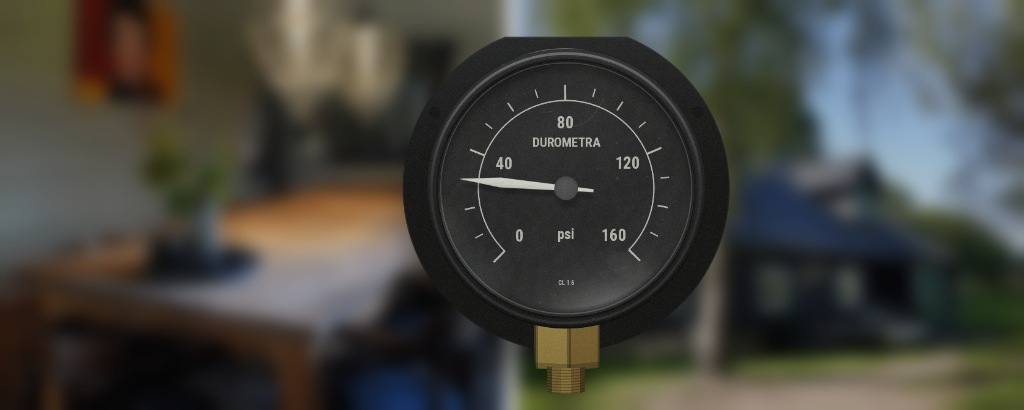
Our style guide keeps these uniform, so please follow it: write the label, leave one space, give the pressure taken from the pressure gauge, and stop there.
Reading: 30 psi
